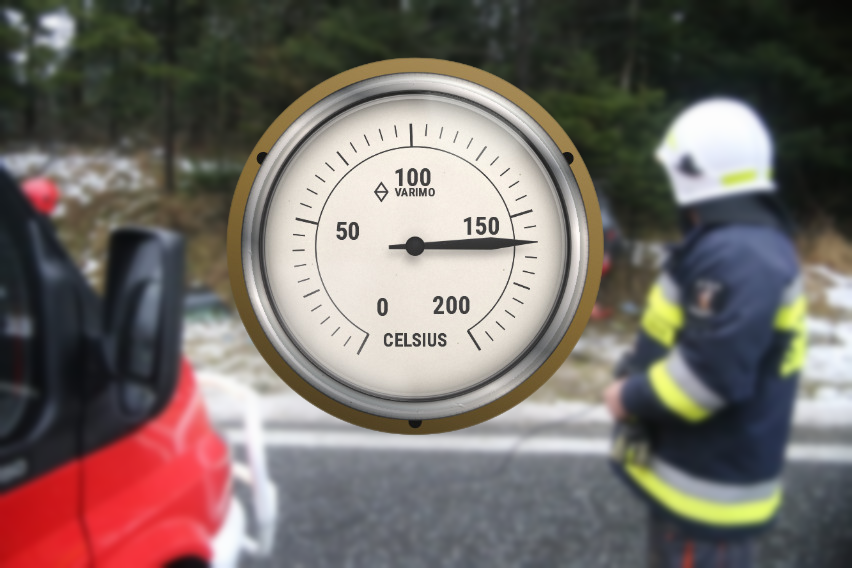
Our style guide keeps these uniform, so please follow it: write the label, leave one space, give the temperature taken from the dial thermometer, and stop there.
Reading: 160 °C
